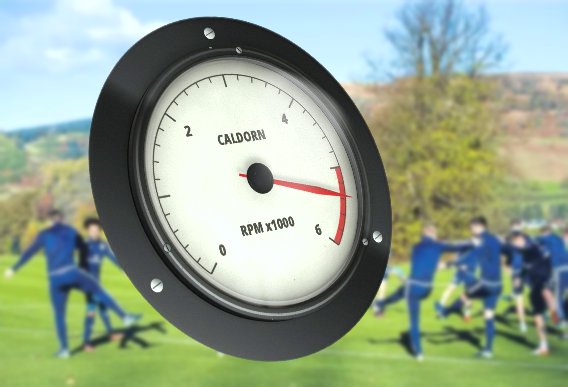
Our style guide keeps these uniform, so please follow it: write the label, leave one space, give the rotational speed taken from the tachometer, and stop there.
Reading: 5400 rpm
